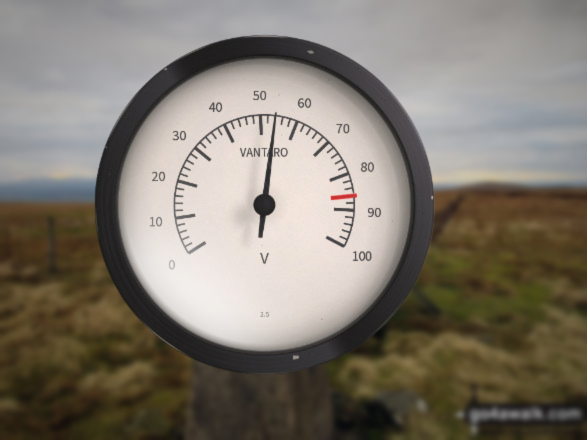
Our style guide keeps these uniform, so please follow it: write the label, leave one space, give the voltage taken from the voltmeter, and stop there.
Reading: 54 V
